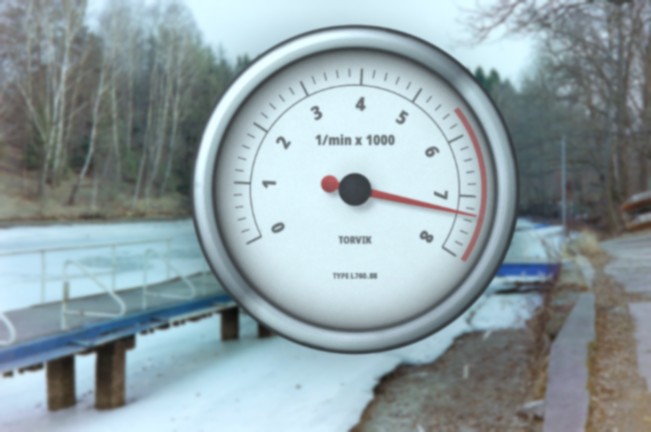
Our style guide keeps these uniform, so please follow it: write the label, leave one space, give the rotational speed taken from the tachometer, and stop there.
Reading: 7300 rpm
